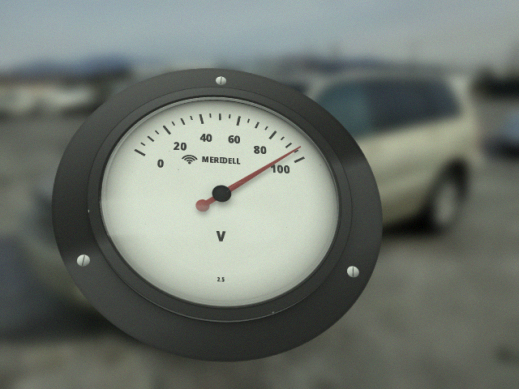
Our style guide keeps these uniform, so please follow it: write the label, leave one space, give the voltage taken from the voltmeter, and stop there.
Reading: 95 V
